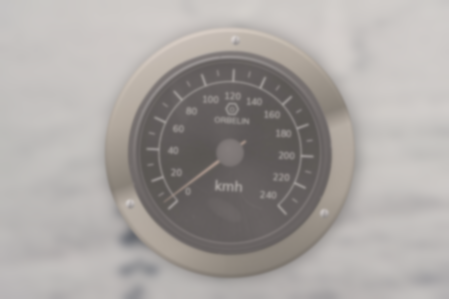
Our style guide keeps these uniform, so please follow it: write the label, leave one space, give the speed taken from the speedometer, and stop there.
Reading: 5 km/h
